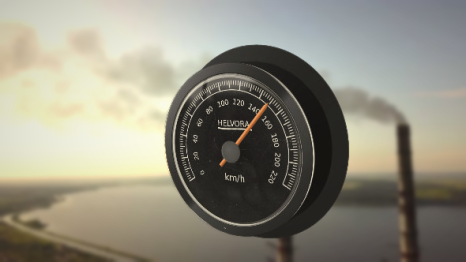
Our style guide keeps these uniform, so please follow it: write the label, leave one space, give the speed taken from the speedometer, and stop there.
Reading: 150 km/h
